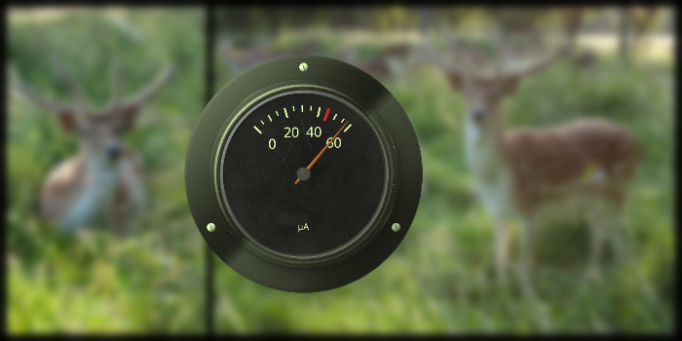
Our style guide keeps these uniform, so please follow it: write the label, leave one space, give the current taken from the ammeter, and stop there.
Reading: 57.5 µA
